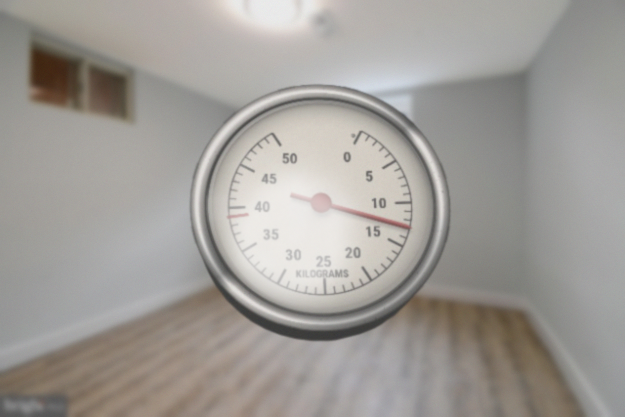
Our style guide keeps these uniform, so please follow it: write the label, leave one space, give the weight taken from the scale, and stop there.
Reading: 13 kg
